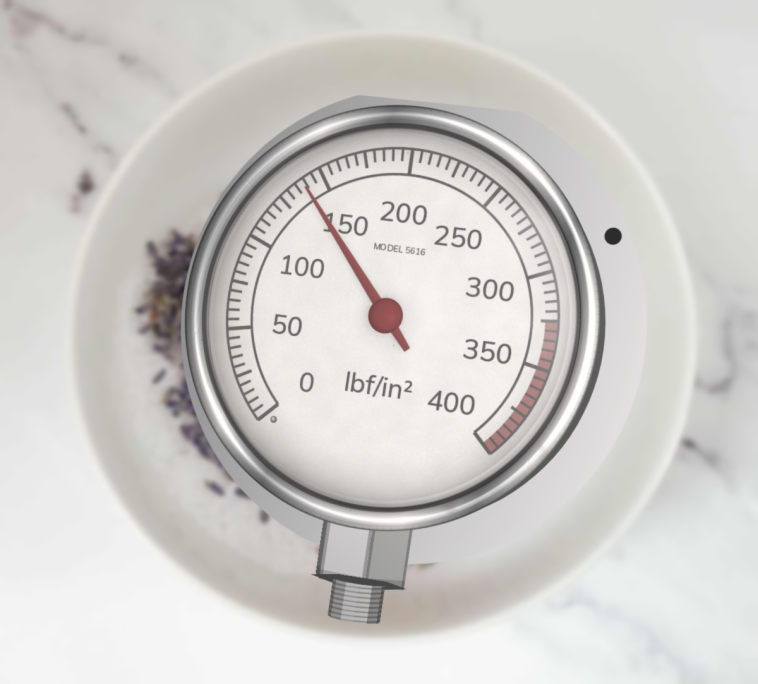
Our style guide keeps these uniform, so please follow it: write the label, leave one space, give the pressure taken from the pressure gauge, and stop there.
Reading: 140 psi
